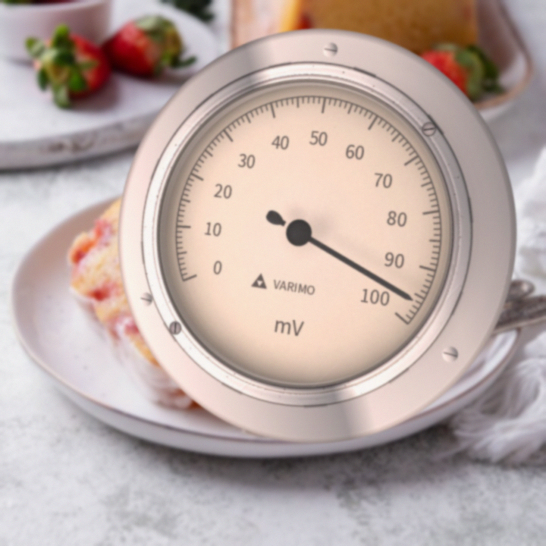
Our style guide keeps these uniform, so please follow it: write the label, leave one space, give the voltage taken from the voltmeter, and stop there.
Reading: 96 mV
